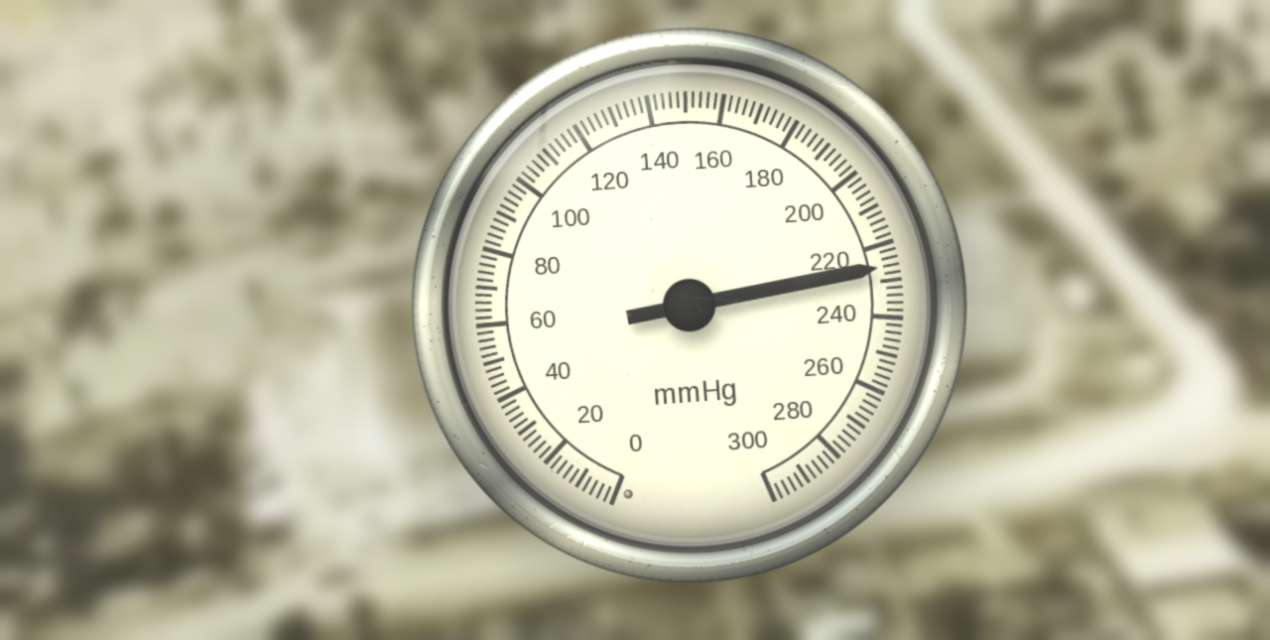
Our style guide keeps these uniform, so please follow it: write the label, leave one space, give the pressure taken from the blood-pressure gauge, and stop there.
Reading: 226 mmHg
